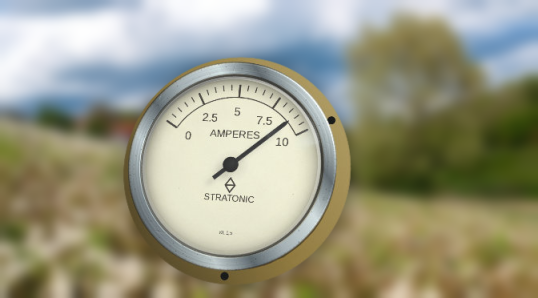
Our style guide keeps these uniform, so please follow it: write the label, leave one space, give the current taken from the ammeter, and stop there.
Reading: 9 A
